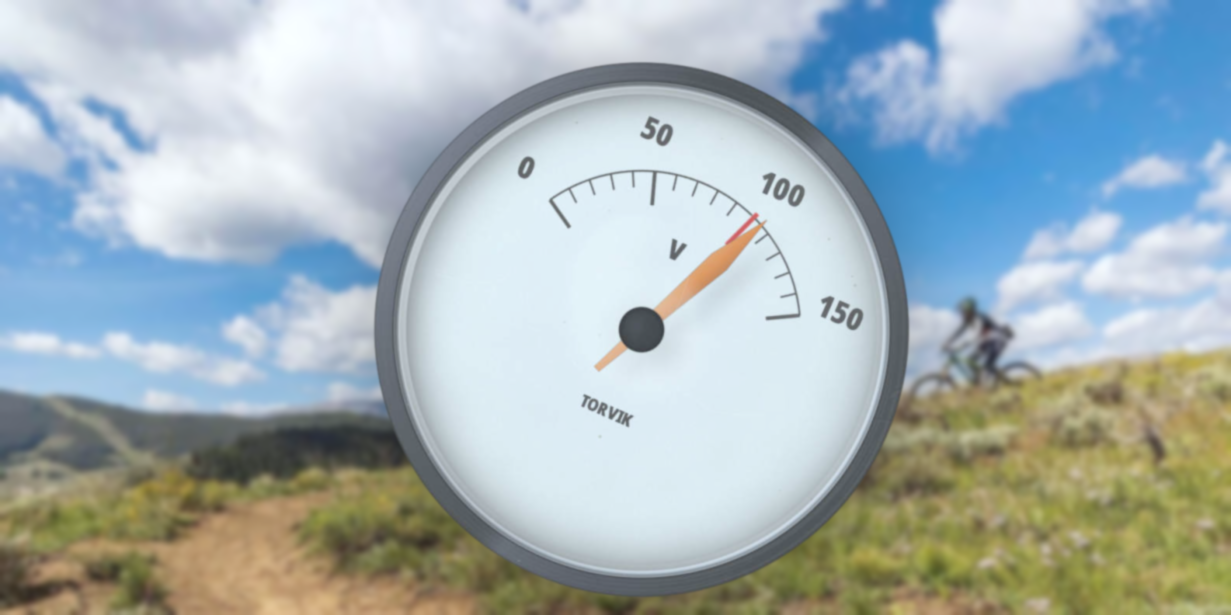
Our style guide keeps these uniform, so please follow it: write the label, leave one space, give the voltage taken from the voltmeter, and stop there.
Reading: 105 V
